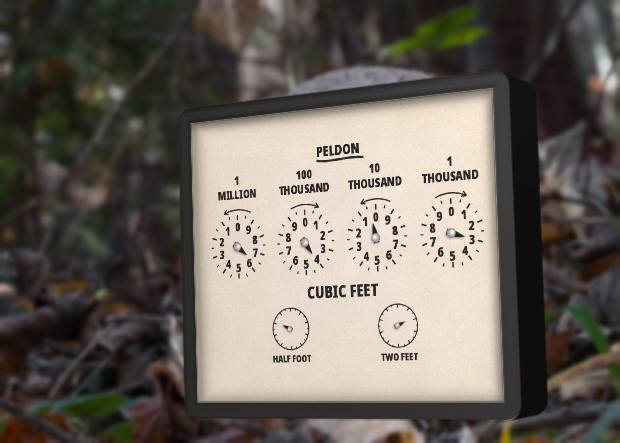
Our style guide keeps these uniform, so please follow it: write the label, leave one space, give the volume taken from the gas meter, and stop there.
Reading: 640300 ft³
